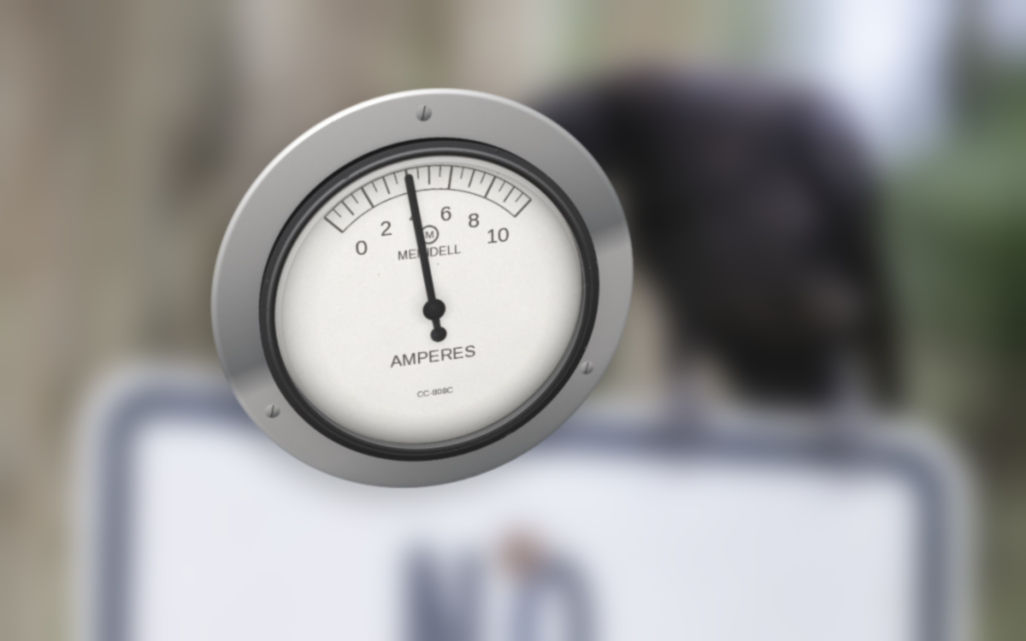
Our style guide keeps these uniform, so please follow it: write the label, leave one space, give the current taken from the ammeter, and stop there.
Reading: 4 A
